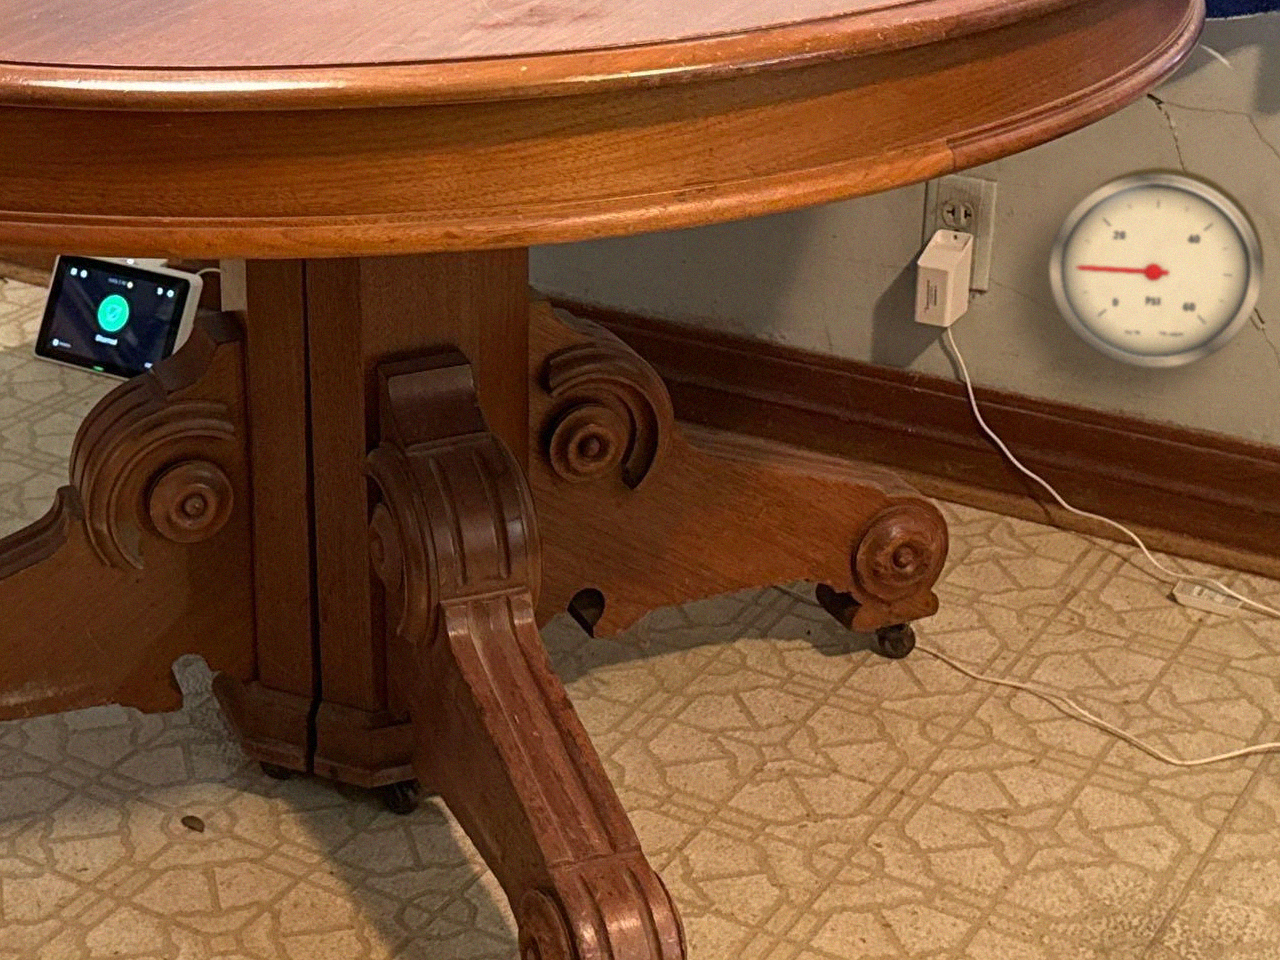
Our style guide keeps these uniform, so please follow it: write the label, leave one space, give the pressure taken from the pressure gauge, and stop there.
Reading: 10 psi
